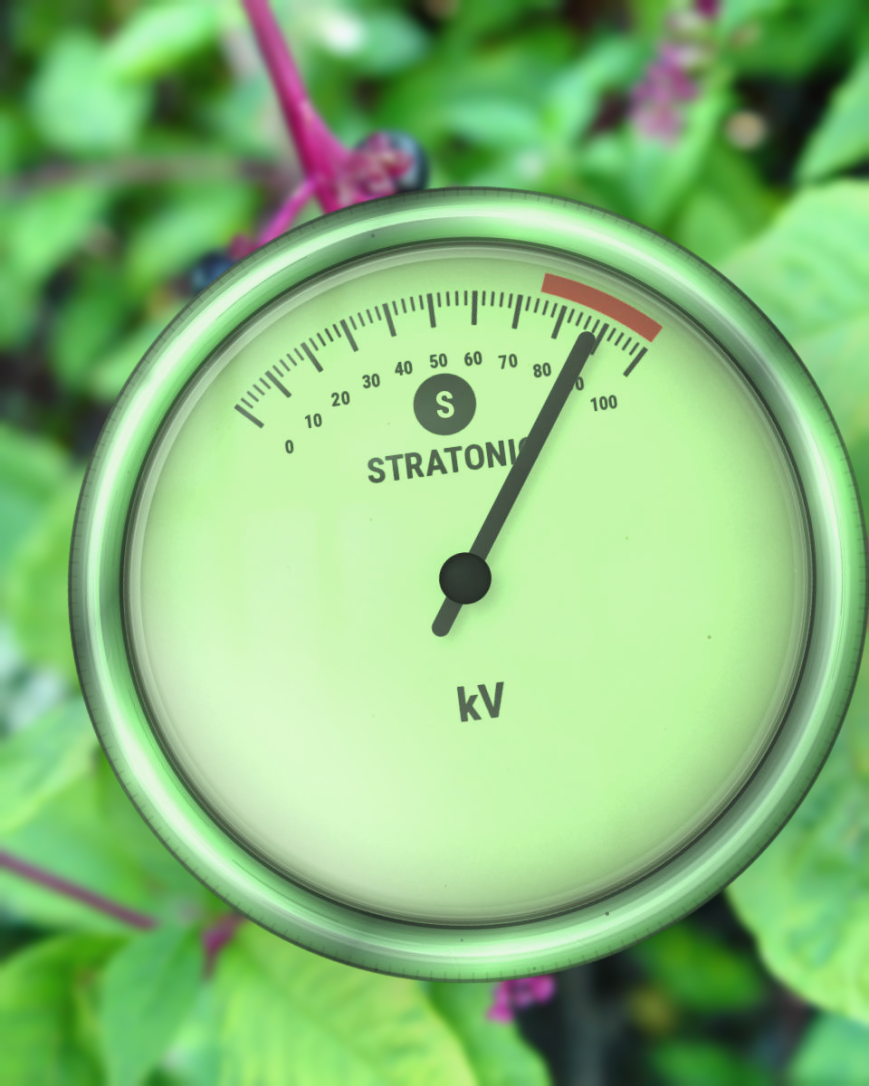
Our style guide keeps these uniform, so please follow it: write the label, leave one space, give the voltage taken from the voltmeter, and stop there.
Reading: 88 kV
